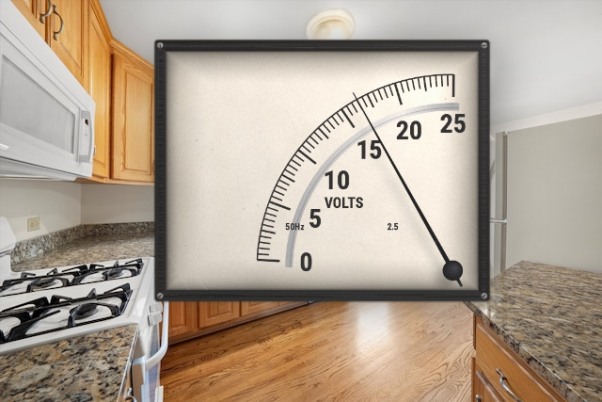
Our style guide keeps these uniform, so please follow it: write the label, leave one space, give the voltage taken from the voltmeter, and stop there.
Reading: 16.5 V
